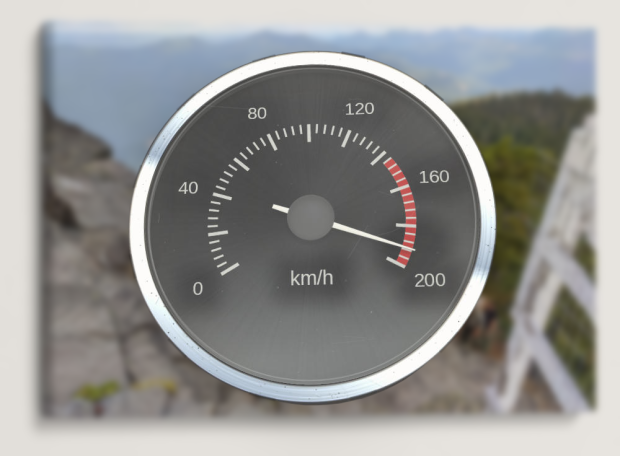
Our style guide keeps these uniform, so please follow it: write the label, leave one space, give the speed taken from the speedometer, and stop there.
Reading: 192 km/h
